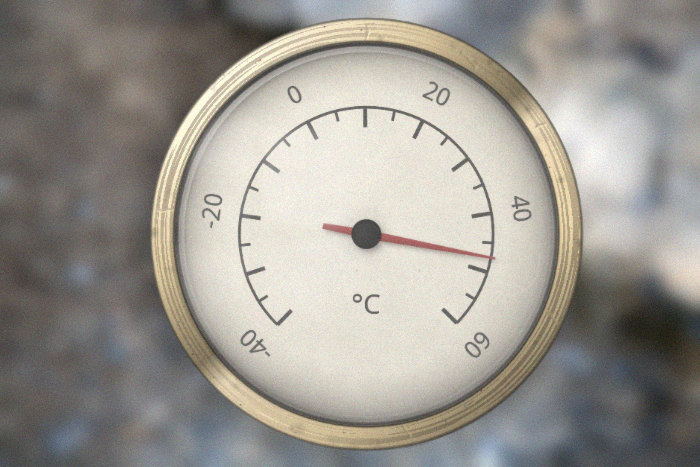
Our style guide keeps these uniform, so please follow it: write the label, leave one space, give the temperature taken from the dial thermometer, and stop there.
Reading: 47.5 °C
